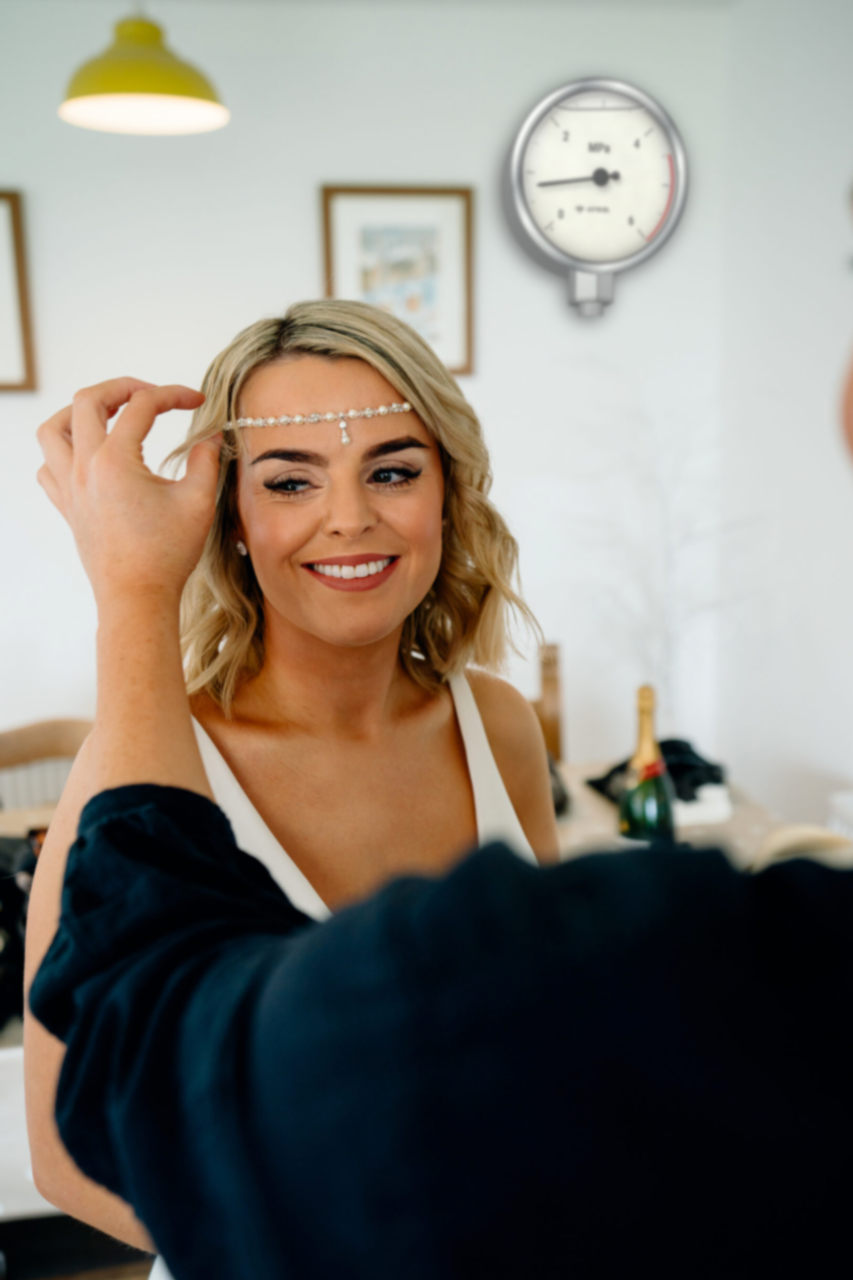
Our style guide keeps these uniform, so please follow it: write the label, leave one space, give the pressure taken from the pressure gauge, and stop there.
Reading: 0.75 MPa
